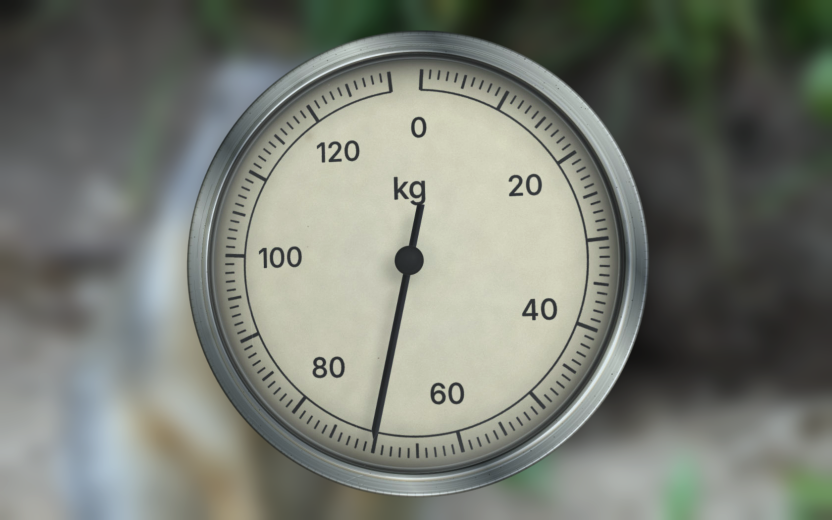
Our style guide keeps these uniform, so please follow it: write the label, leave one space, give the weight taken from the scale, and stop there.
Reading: 70 kg
